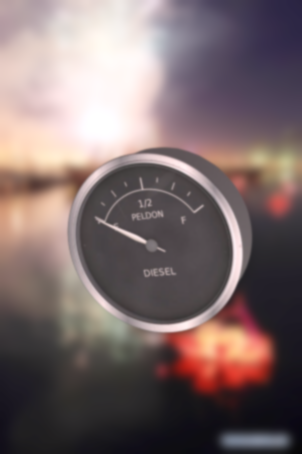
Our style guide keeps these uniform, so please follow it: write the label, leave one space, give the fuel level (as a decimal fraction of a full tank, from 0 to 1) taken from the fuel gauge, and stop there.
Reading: 0
